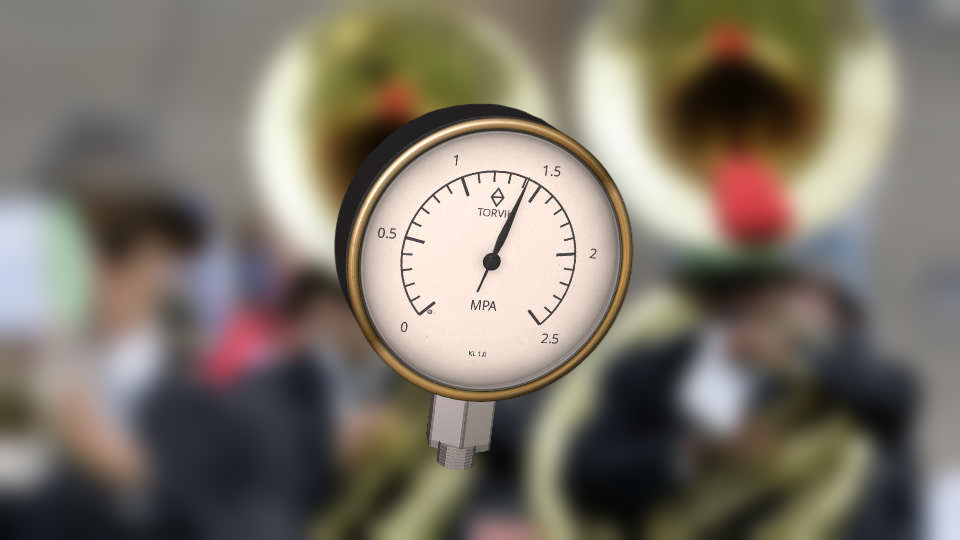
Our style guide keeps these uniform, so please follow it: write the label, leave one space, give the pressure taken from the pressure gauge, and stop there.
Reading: 1.4 MPa
